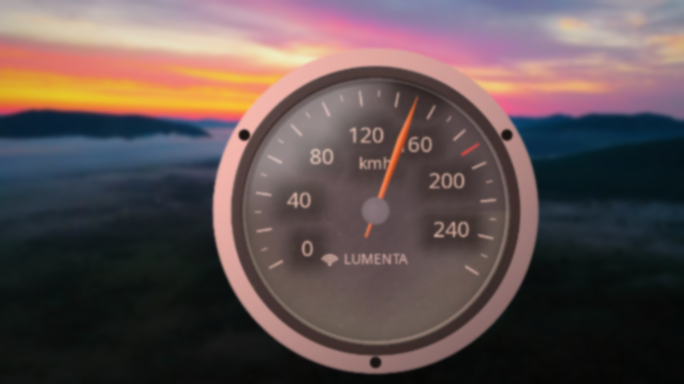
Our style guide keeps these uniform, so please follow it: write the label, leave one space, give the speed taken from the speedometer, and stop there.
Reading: 150 km/h
